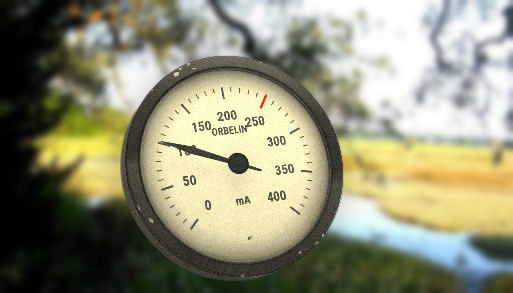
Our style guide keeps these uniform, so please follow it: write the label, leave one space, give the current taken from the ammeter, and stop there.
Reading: 100 mA
